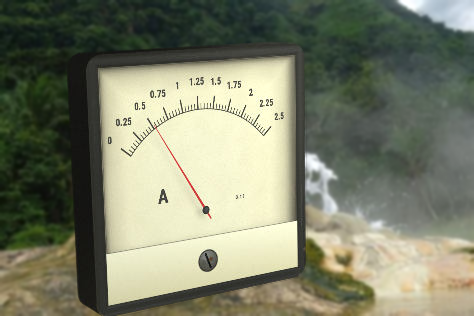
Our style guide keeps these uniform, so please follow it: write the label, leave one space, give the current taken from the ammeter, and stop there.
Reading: 0.5 A
